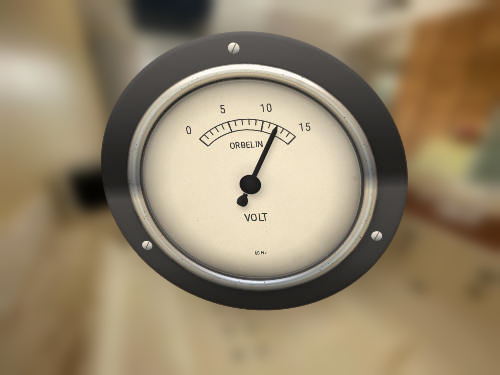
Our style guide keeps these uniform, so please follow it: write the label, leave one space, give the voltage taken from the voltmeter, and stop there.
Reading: 12 V
